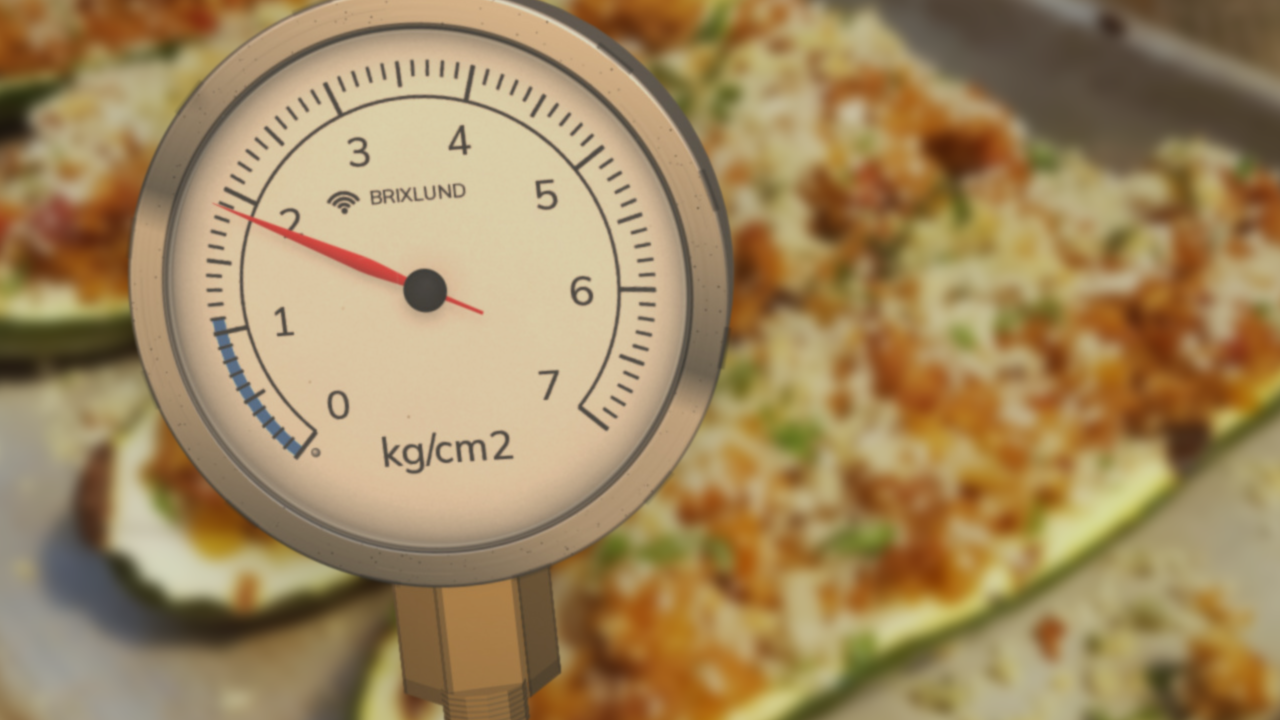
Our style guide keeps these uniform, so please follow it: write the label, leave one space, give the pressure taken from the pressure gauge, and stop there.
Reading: 1.9 kg/cm²
